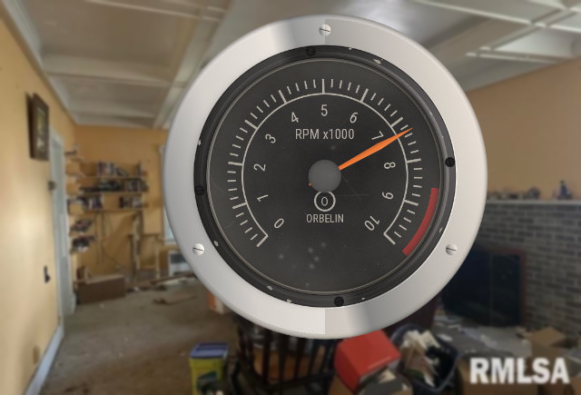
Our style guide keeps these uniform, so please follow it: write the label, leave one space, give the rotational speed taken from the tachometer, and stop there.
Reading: 7300 rpm
